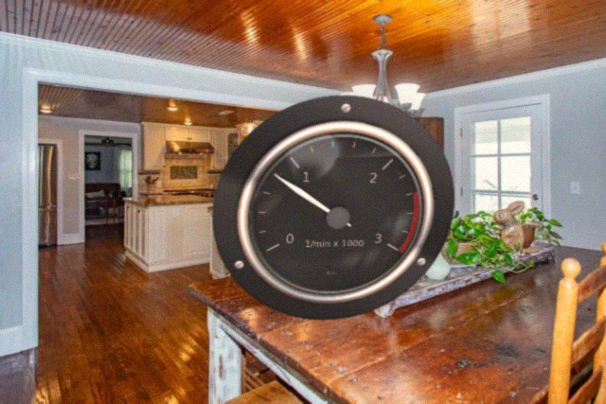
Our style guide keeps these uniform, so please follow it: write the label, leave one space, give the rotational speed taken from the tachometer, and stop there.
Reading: 800 rpm
